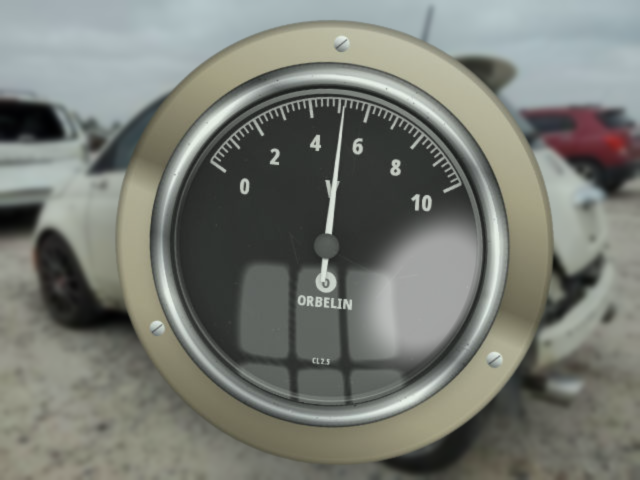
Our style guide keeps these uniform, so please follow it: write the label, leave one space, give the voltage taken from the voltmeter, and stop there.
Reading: 5.2 V
